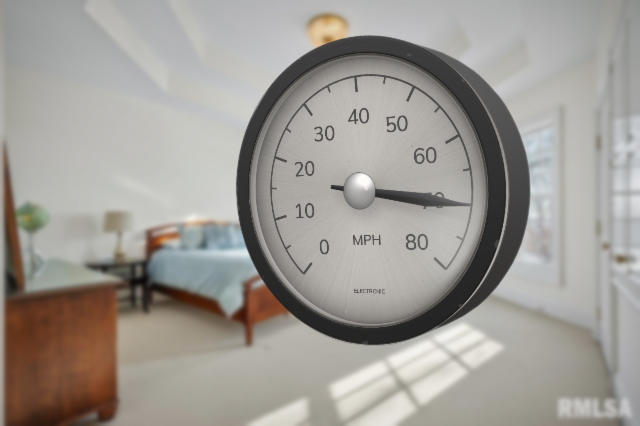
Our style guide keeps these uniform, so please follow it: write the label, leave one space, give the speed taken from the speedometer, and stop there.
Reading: 70 mph
